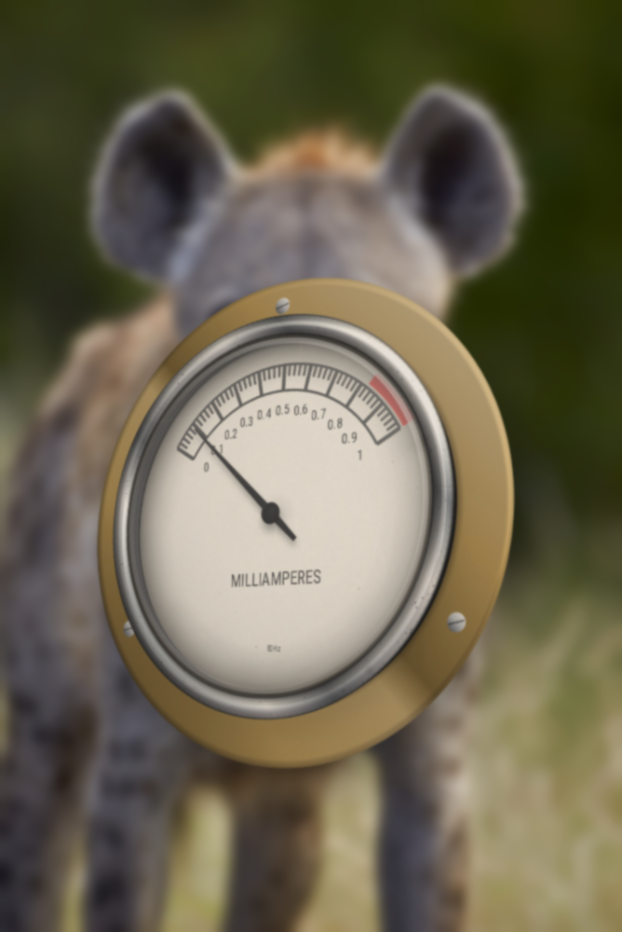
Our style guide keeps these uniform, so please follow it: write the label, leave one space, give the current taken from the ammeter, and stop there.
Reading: 0.1 mA
